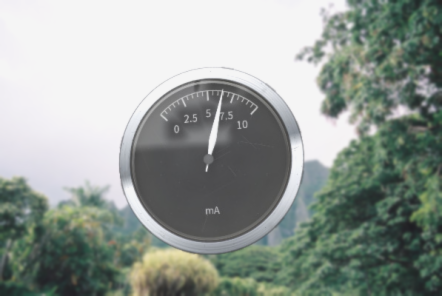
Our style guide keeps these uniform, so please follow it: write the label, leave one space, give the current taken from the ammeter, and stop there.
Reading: 6.5 mA
